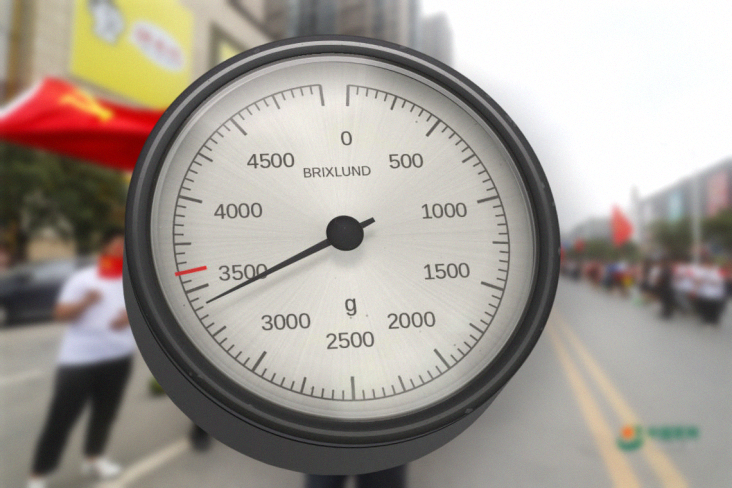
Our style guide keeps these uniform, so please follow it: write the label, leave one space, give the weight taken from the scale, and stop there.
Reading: 3400 g
